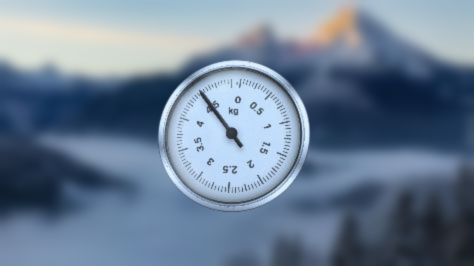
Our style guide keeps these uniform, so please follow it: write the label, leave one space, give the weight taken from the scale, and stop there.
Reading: 4.5 kg
